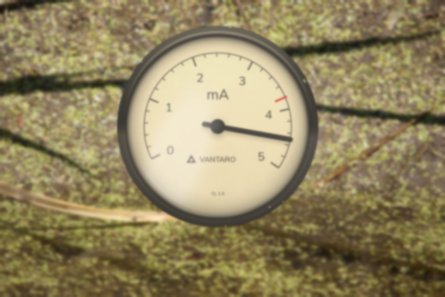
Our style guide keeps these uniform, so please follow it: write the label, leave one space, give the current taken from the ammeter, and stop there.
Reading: 4.5 mA
